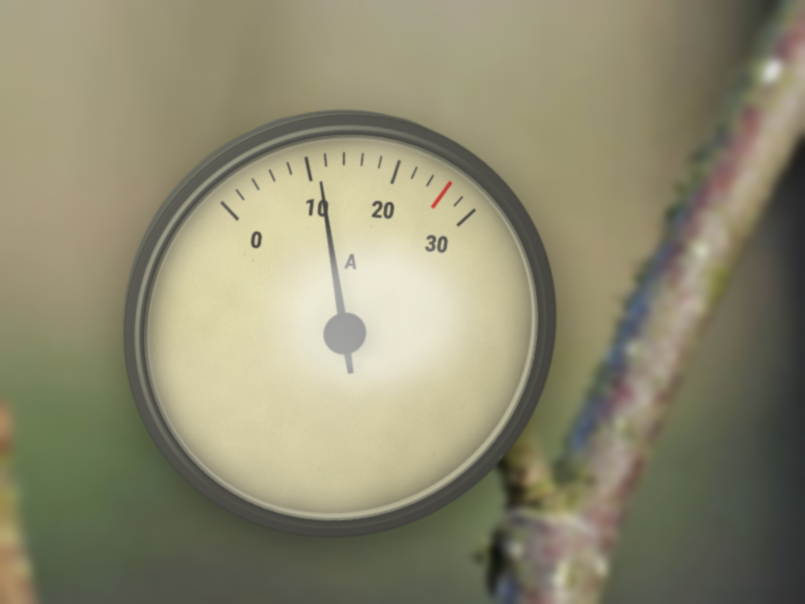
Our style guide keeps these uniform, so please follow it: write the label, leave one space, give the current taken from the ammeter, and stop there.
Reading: 11 A
